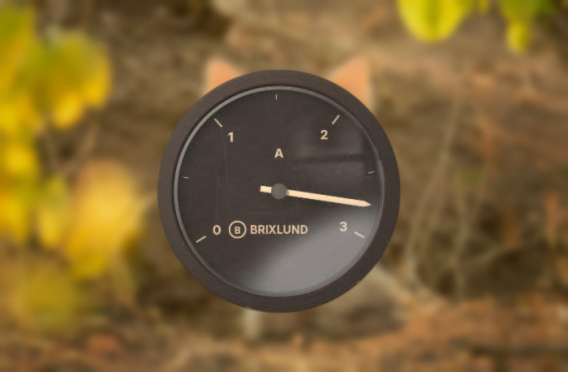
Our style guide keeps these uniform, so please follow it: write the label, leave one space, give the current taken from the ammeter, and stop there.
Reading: 2.75 A
